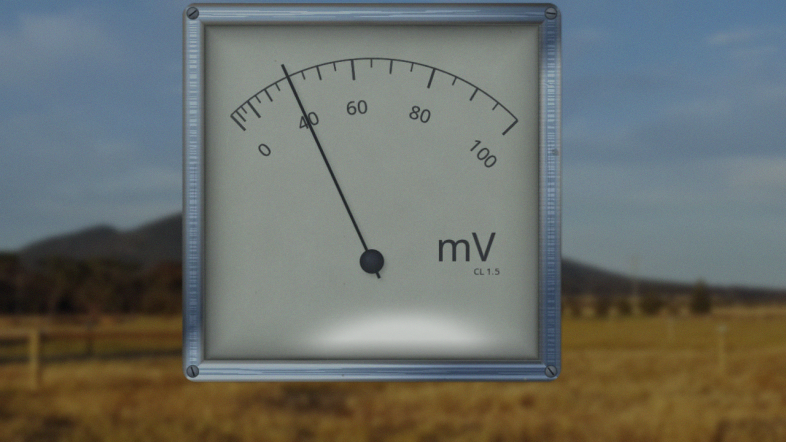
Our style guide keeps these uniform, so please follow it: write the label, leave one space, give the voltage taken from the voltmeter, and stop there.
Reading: 40 mV
